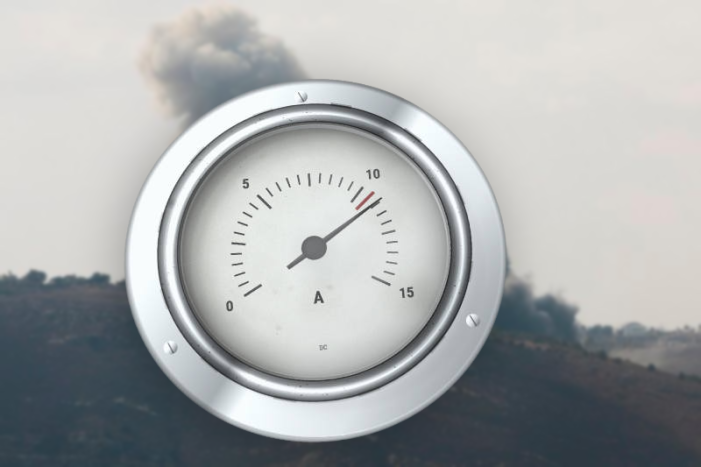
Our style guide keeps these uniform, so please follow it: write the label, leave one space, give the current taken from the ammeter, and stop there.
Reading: 11 A
